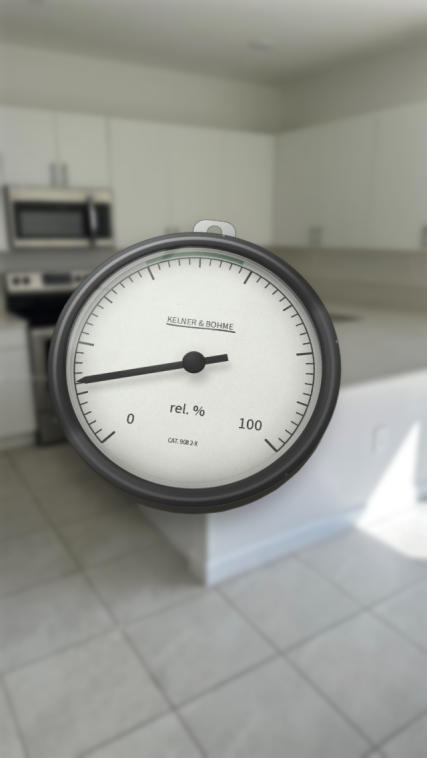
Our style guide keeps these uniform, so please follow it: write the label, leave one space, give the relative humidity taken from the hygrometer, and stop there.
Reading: 12 %
